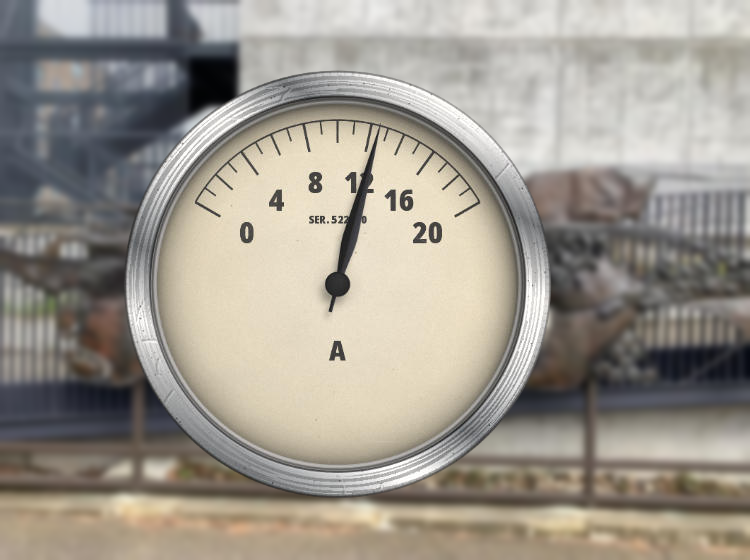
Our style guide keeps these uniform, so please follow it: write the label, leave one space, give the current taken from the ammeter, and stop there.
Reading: 12.5 A
